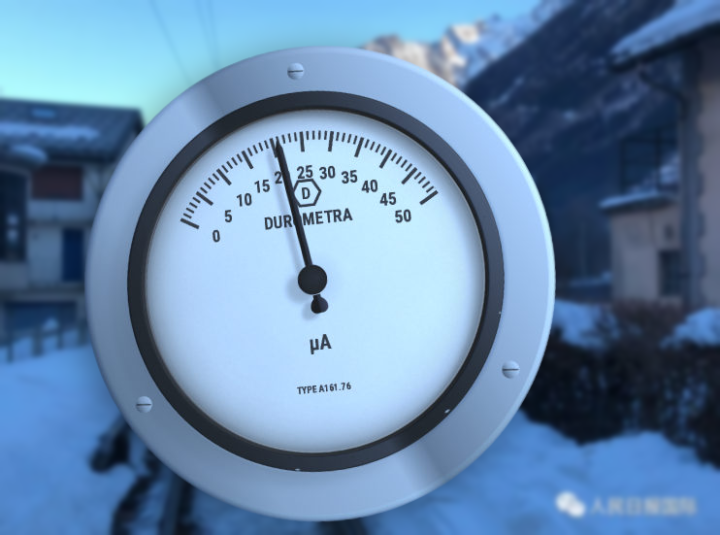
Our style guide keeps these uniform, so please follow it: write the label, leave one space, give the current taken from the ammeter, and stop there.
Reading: 21 µA
